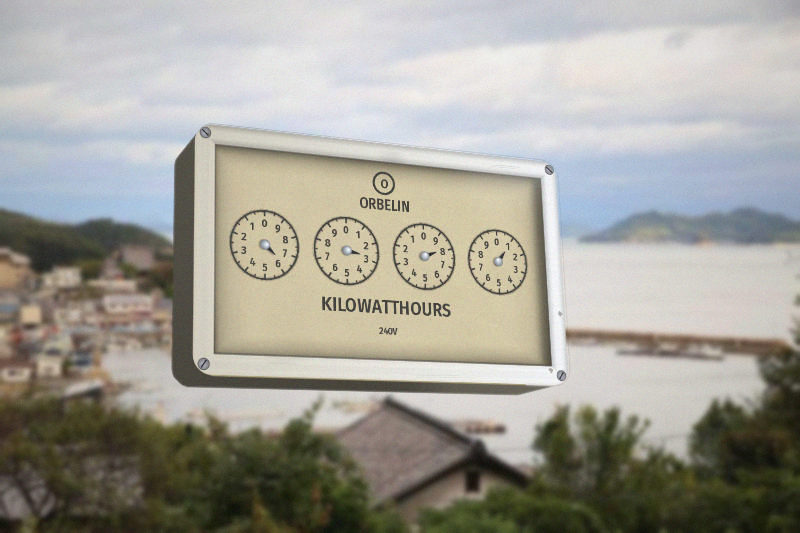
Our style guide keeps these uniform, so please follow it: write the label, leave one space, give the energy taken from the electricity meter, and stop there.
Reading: 6281 kWh
